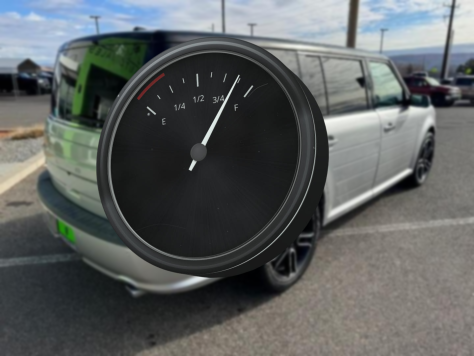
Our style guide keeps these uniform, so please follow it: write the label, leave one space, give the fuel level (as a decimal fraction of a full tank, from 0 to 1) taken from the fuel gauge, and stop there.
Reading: 0.875
